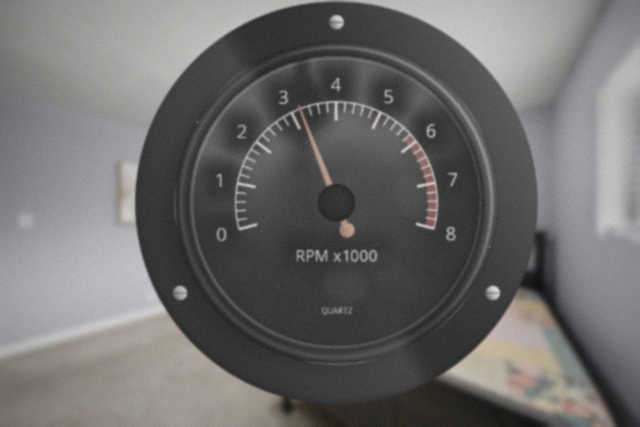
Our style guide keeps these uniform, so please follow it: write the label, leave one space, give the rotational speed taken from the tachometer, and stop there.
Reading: 3200 rpm
